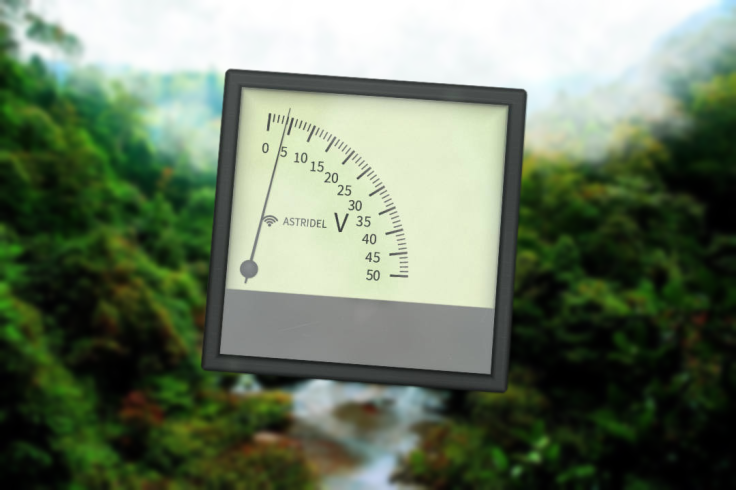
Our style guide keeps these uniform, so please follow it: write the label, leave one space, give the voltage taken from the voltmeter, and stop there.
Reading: 4 V
